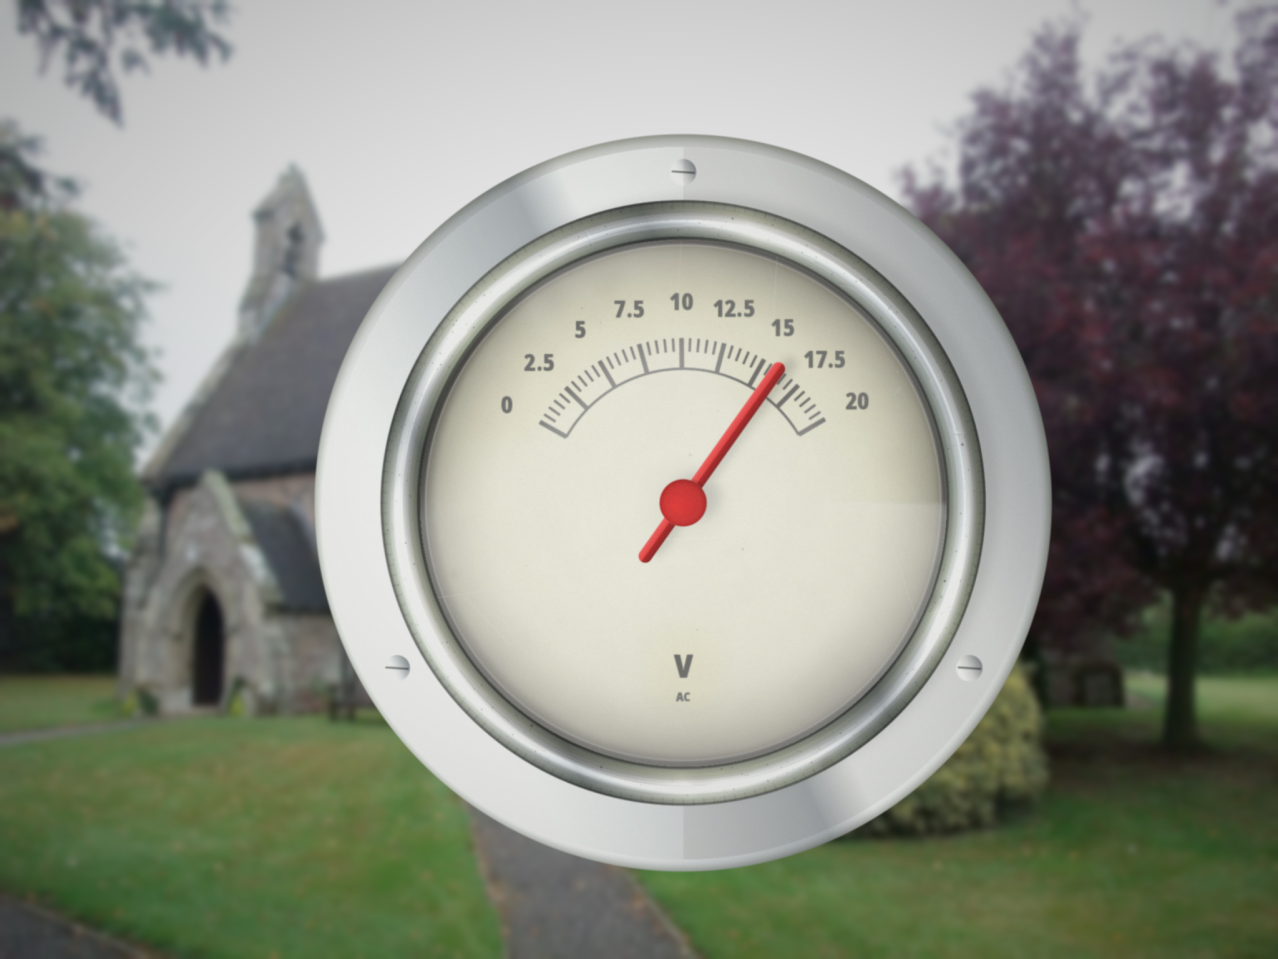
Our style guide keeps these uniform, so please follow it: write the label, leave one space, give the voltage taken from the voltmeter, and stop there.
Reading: 16 V
